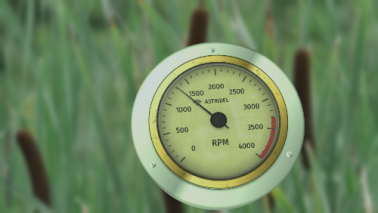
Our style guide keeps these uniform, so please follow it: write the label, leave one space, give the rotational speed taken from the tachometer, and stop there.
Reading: 1300 rpm
